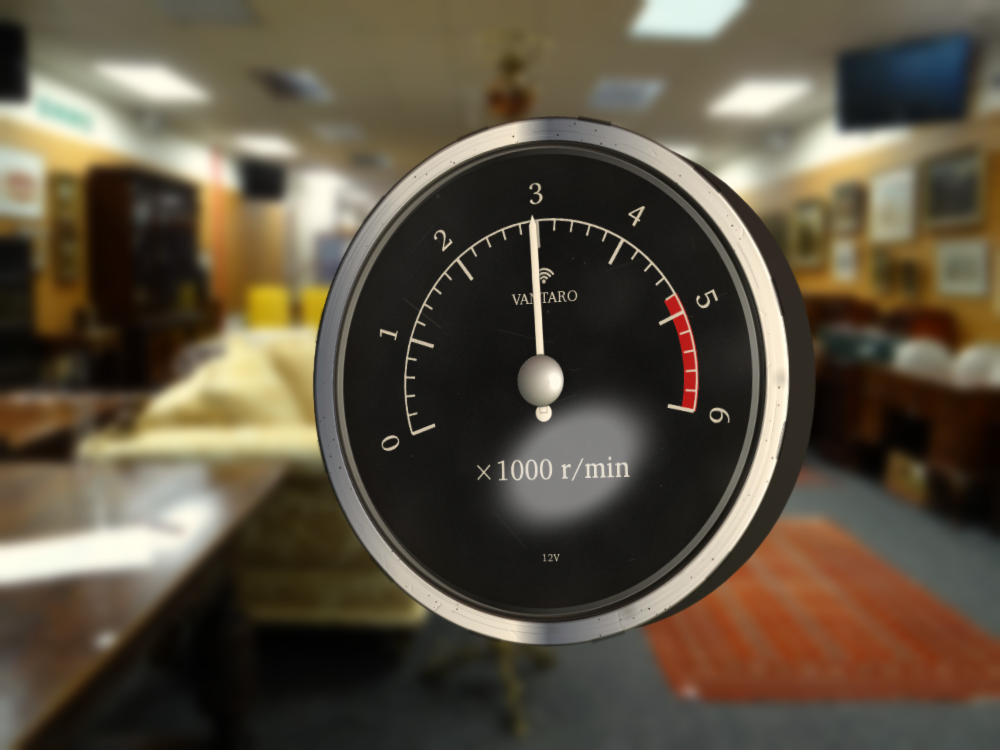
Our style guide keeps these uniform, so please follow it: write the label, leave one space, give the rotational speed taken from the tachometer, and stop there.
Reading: 3000 rpm
